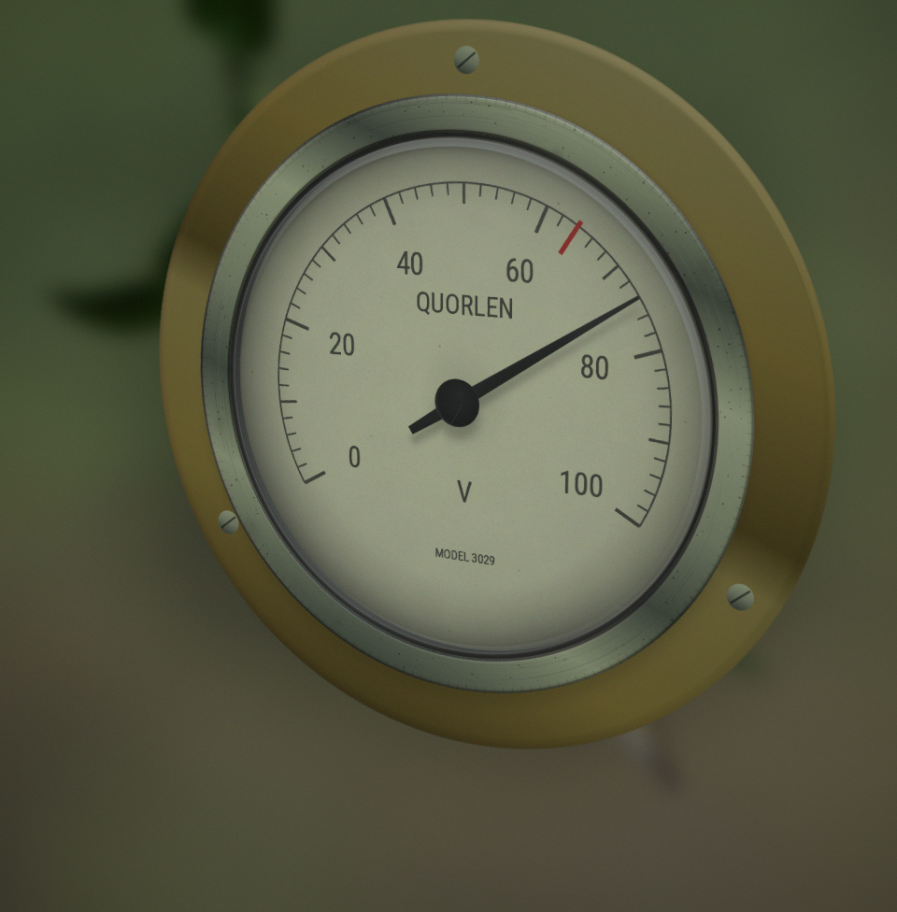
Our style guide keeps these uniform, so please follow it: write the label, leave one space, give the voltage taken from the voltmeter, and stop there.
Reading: 74 V
